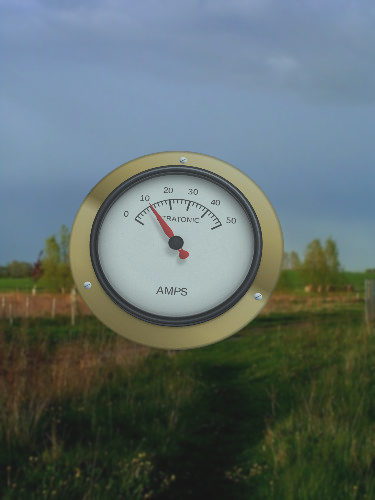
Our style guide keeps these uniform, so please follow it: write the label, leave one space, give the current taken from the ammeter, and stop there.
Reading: 10 A
